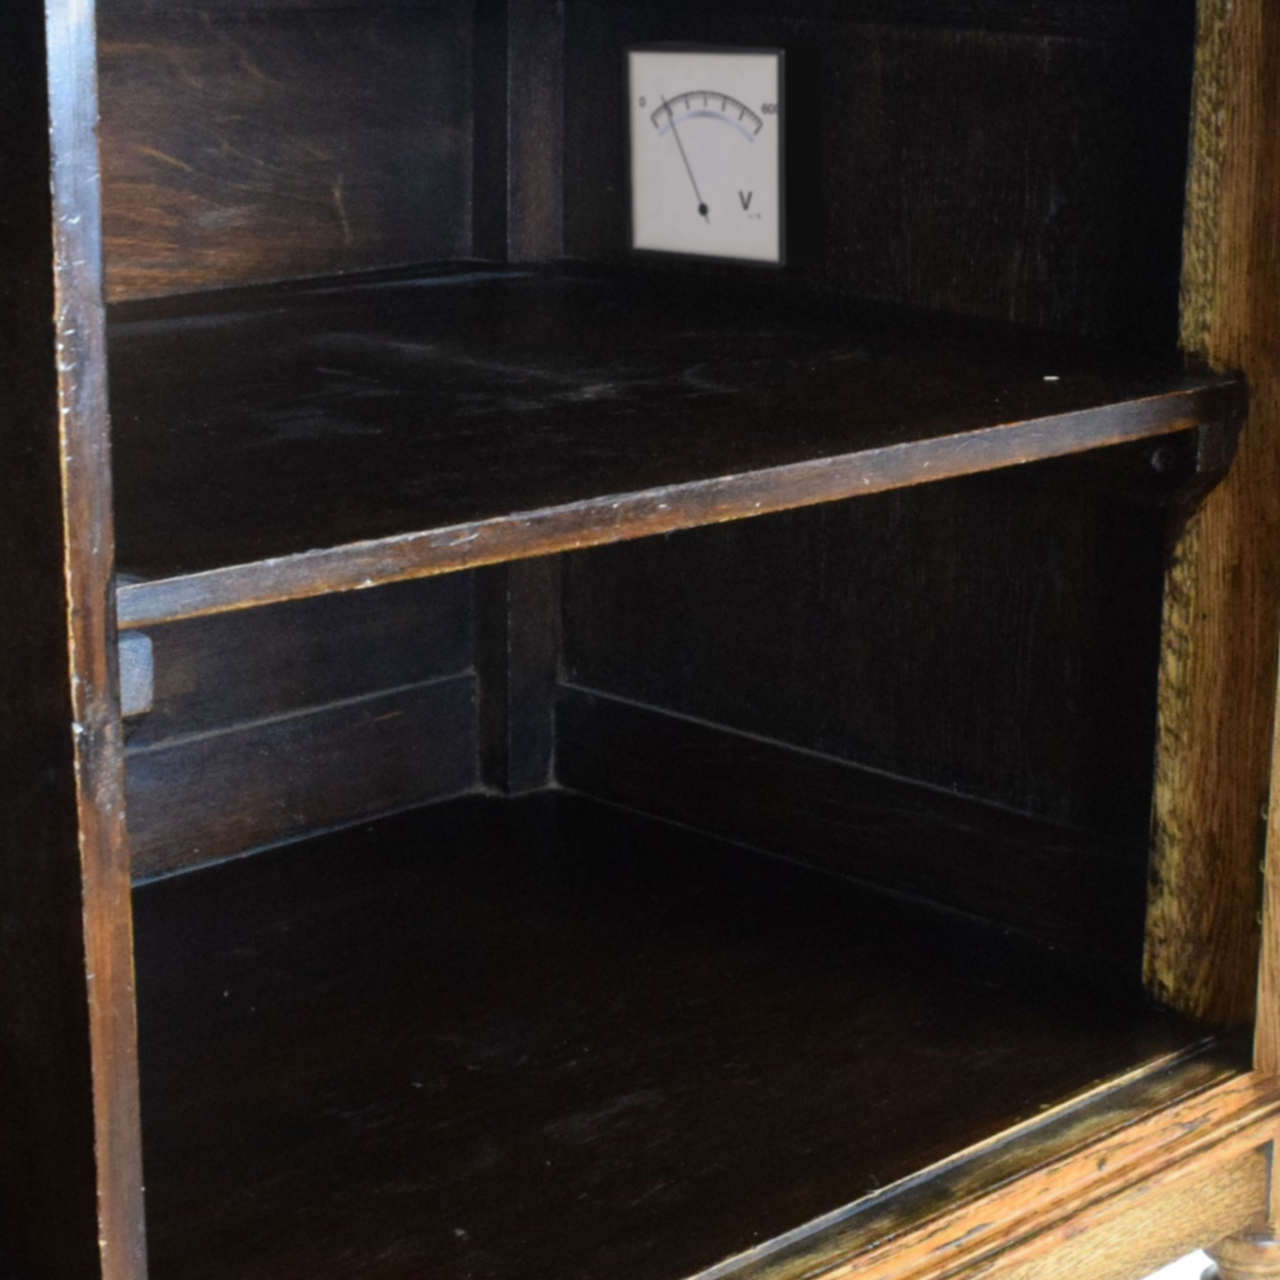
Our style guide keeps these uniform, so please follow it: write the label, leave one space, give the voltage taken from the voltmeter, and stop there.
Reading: 100 V
